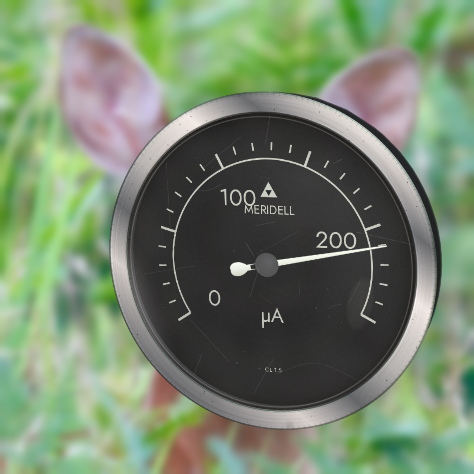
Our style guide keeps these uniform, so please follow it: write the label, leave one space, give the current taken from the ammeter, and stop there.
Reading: 210 µA
